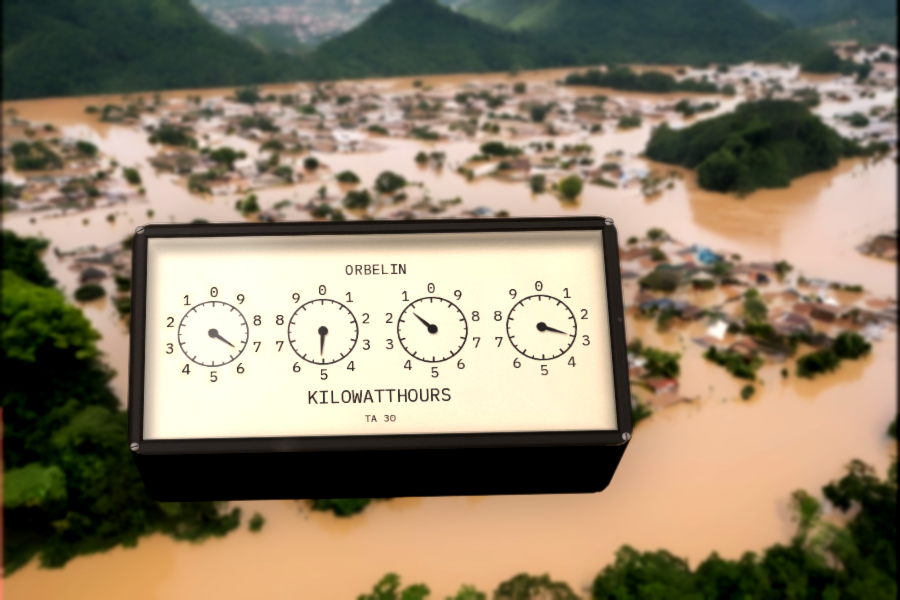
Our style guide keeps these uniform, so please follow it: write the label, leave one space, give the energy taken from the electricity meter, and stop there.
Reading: 6513 kWh
